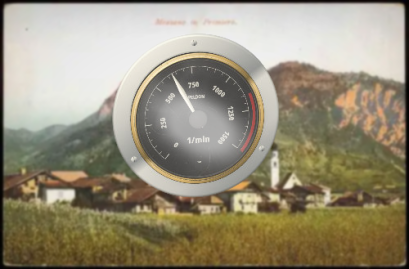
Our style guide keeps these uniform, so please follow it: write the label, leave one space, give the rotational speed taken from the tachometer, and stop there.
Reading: 625 rpm
